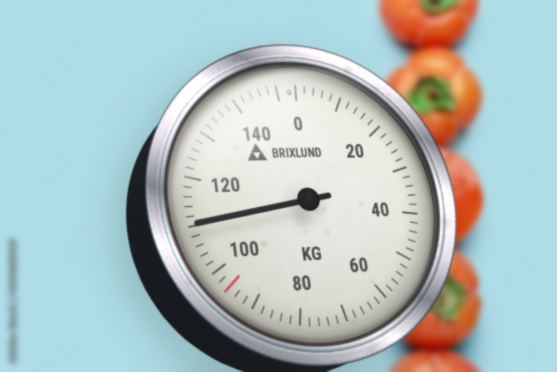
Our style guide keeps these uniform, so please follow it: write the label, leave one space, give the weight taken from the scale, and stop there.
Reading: 110 kg
